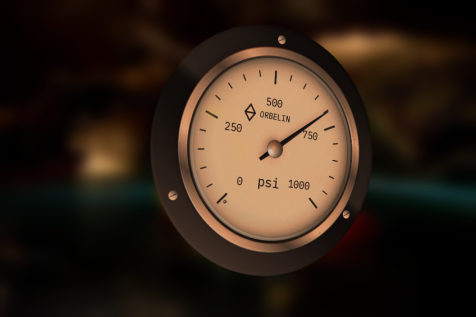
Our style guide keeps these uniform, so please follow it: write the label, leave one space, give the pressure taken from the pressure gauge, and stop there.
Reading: 700 psi
